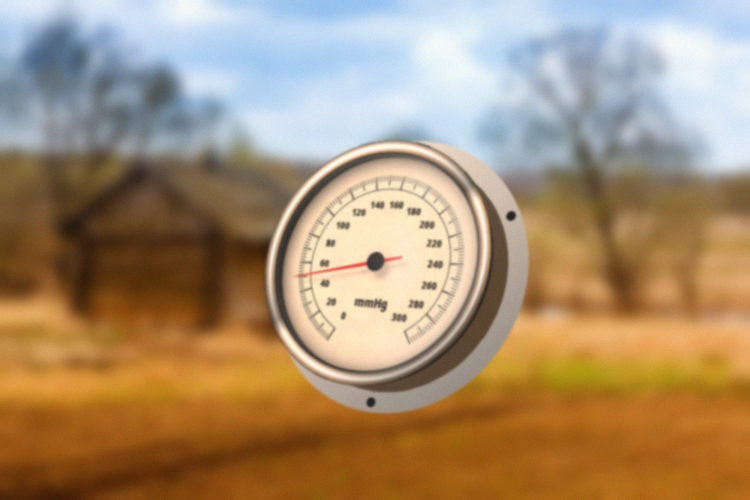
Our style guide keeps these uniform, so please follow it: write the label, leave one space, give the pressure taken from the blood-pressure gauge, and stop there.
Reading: 50 mmHg
